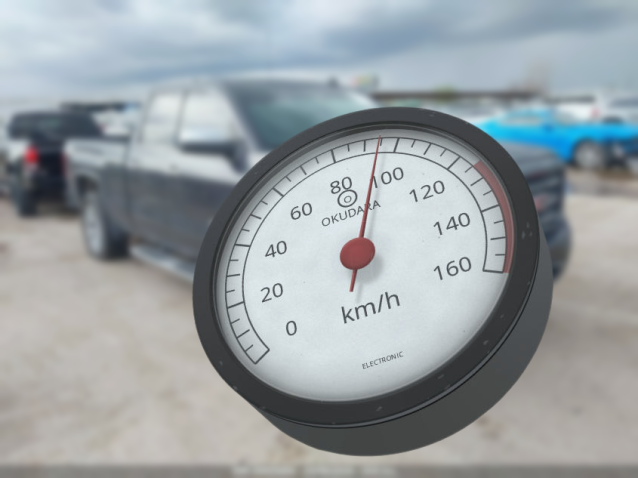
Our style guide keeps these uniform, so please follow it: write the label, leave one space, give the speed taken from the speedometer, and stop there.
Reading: 95 km/h
